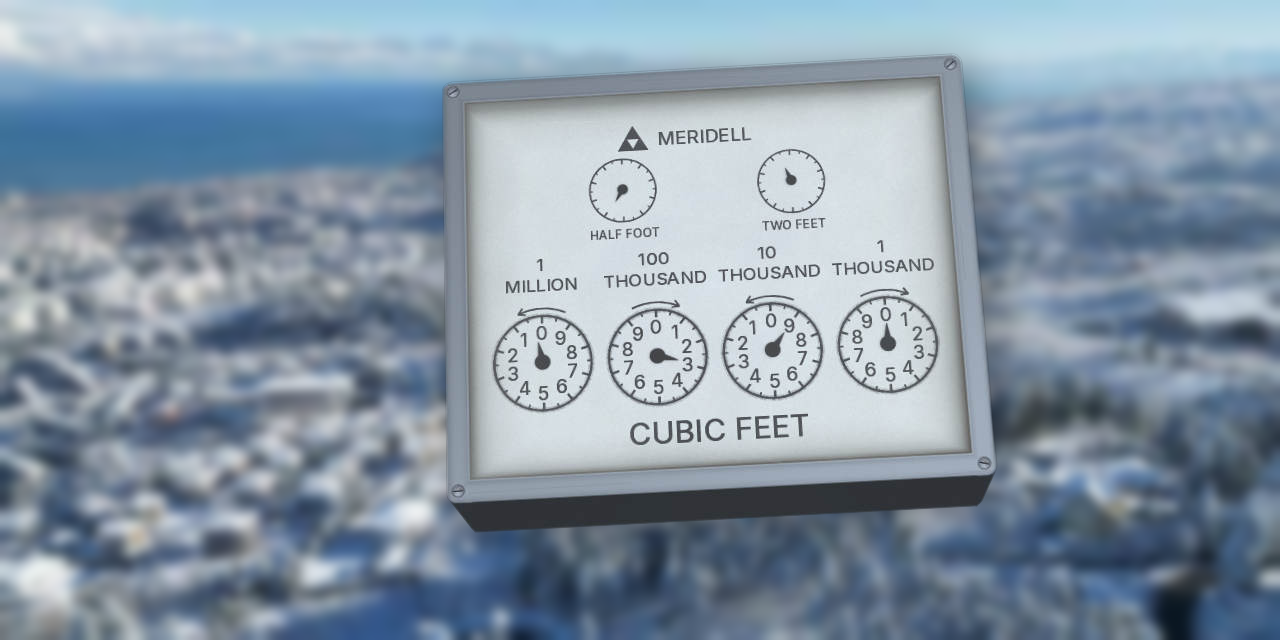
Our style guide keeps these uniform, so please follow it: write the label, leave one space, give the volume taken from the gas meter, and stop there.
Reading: 29000 ft³
